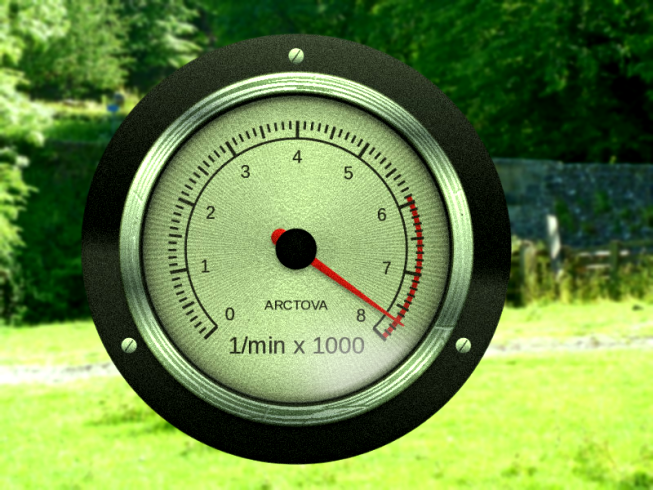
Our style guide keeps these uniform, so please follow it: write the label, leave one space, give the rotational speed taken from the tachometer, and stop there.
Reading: 7700 rpm
